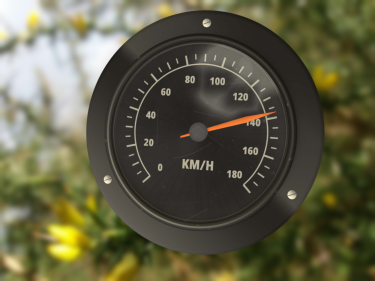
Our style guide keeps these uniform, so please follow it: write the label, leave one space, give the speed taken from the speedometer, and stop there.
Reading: 137.5 km/h
